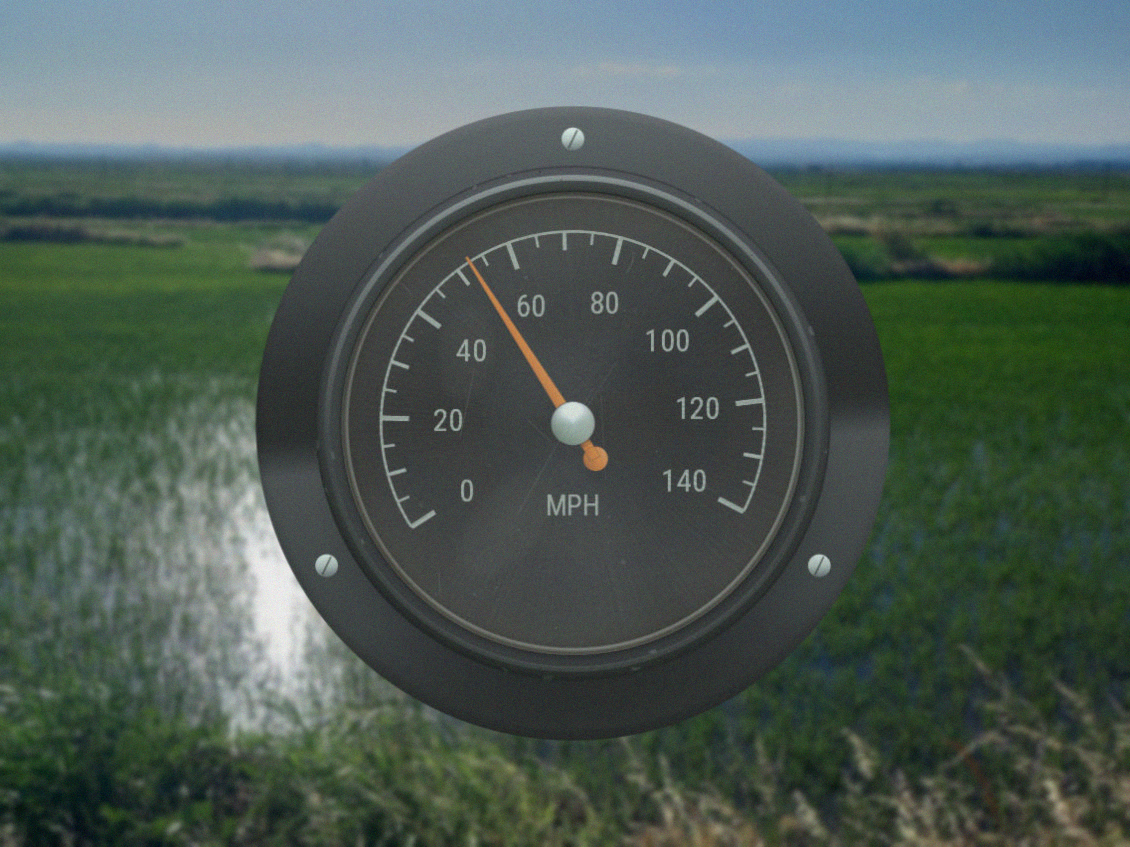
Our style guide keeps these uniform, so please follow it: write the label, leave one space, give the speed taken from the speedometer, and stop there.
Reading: 52.5 mph
